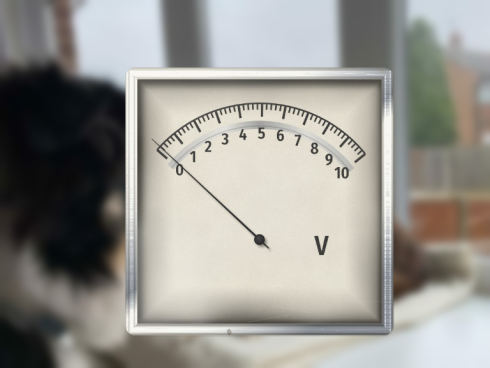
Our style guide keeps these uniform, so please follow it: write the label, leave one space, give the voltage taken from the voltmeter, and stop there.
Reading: 0.2 V
